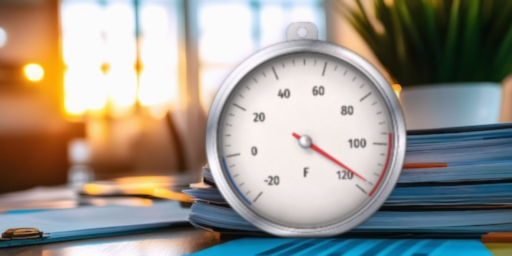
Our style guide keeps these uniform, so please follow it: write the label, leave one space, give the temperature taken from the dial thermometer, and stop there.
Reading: 116 °F
